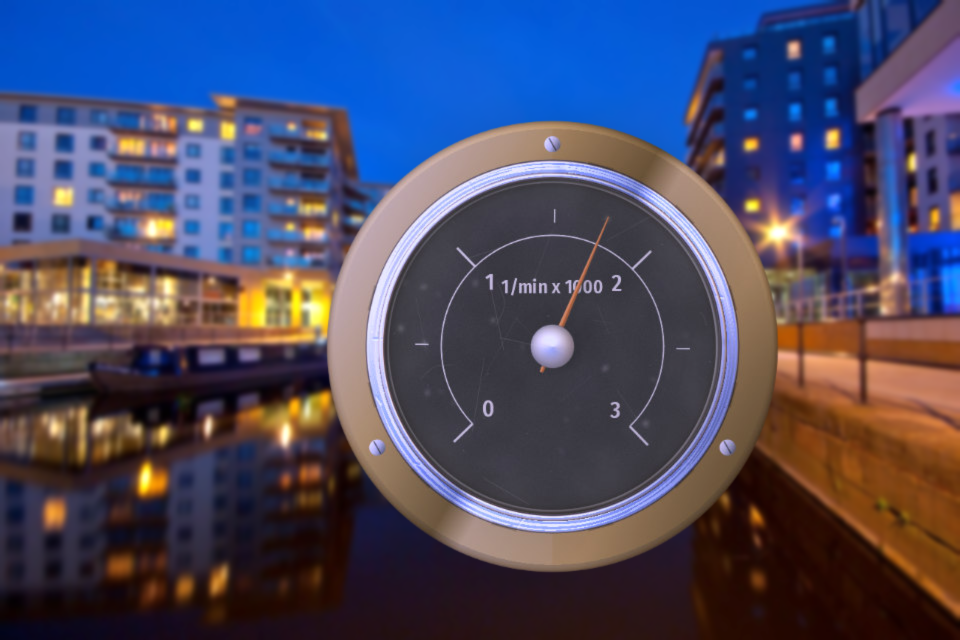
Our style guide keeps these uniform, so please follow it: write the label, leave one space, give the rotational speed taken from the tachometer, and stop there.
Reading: 1750 rpm
